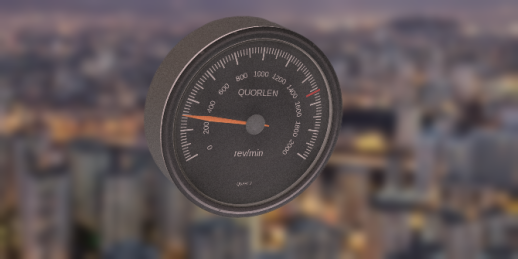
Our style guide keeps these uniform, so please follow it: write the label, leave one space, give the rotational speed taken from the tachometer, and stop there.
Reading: 300 rpm
